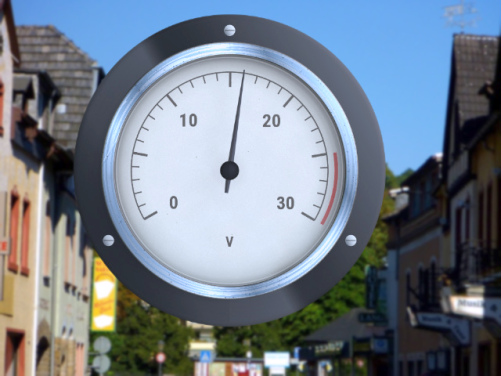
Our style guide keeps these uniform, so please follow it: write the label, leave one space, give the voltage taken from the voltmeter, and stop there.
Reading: 16 V
